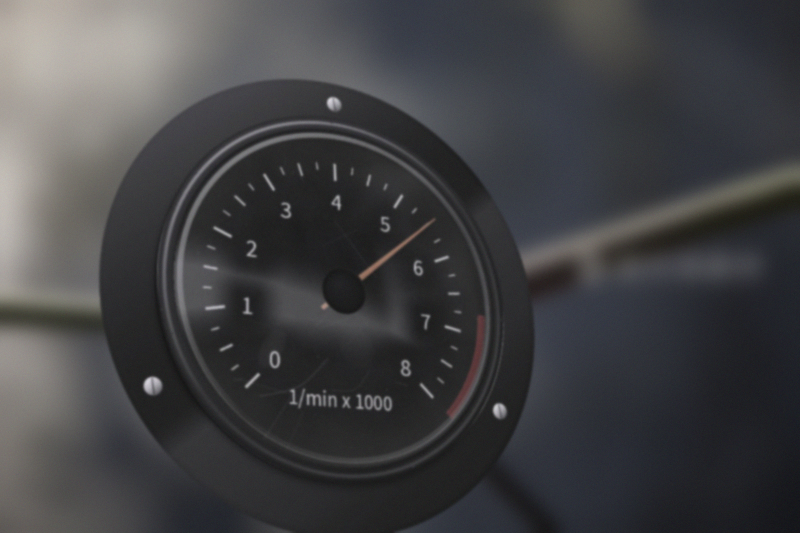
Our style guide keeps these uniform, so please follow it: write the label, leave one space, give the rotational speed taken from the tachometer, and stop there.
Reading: 5500 rpm
